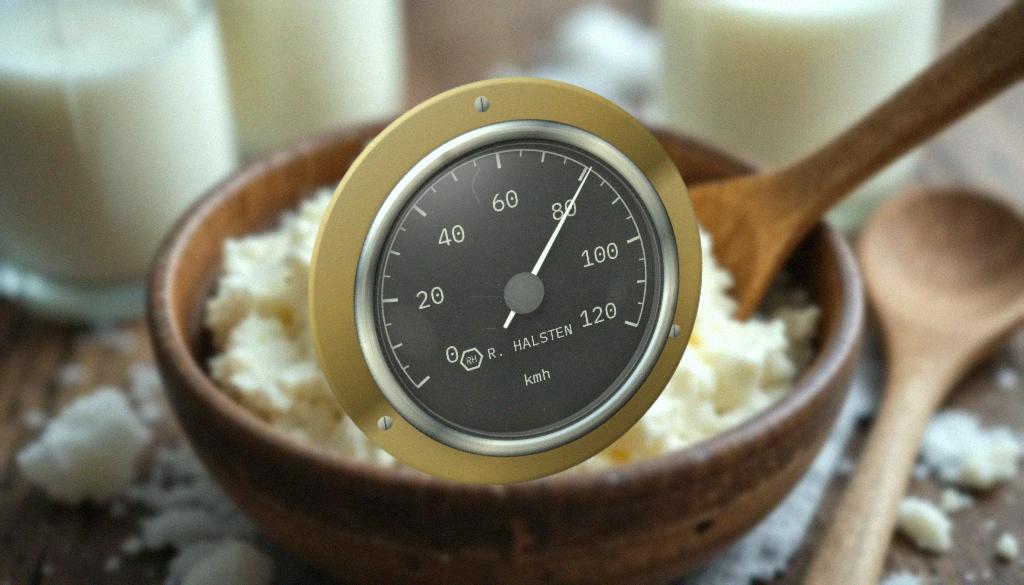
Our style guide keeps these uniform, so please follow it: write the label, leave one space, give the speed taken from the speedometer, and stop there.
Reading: 80 km/h
